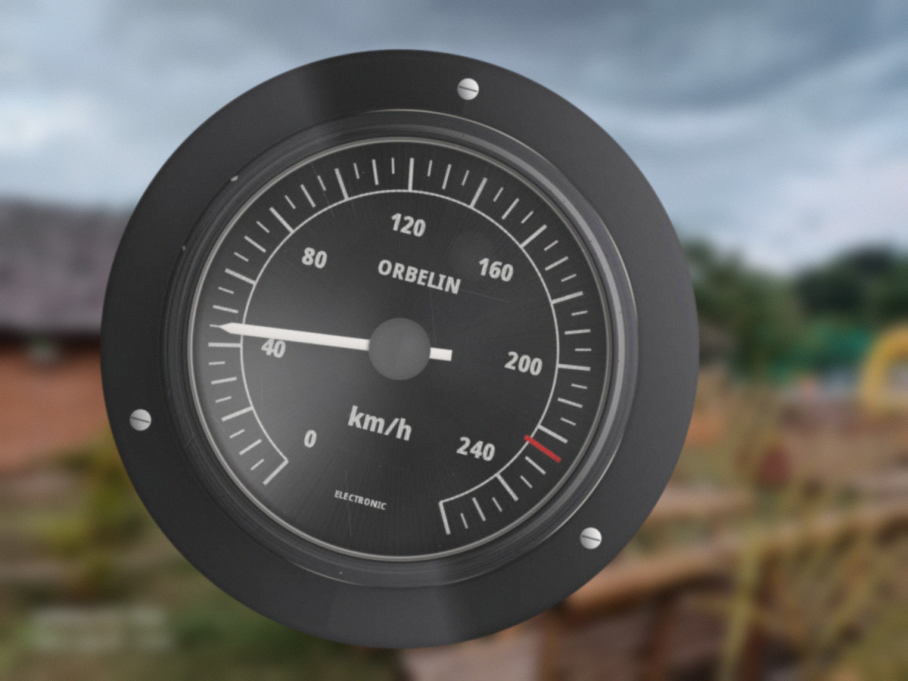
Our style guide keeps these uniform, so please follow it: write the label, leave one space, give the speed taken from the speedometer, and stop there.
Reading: 45 km/h
